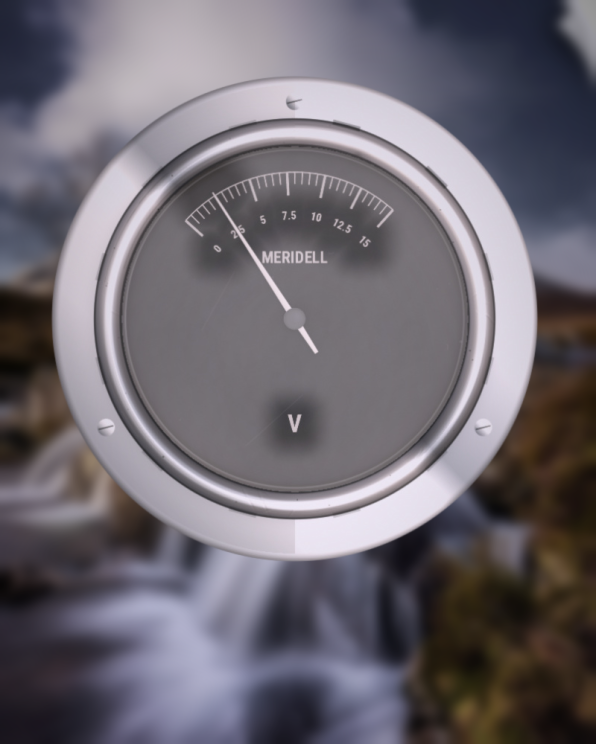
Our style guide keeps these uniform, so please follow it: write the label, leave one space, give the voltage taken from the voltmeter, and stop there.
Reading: 2.5 V
